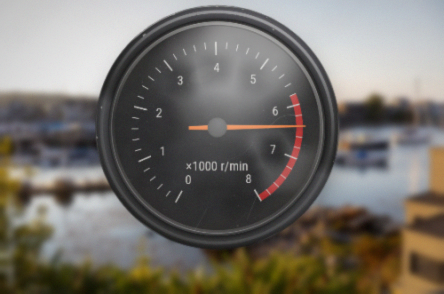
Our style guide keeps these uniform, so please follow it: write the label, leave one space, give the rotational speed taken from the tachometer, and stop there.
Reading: 6400 rpm
